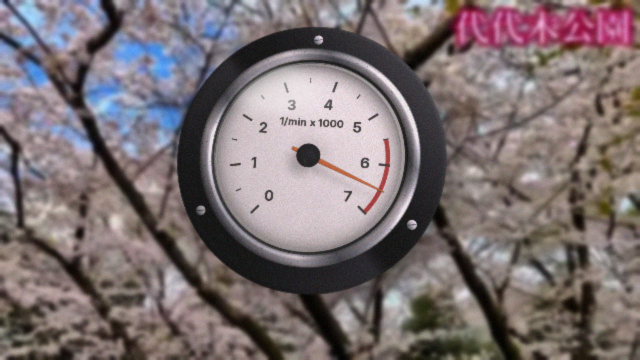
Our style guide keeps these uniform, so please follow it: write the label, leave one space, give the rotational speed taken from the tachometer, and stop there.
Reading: 6500 rpm
